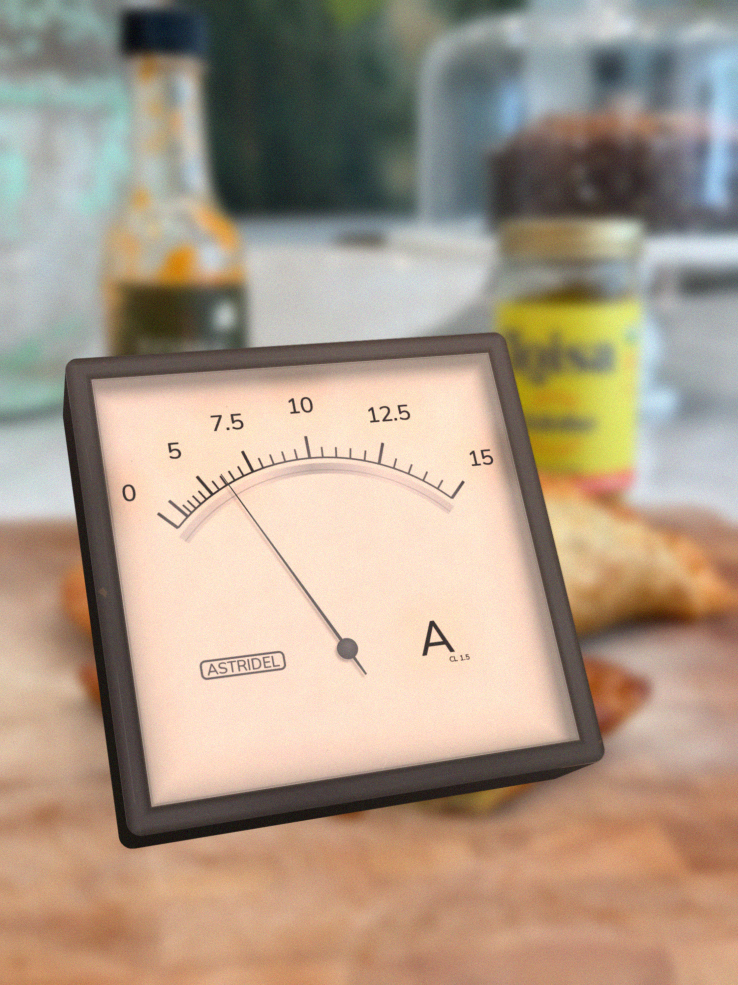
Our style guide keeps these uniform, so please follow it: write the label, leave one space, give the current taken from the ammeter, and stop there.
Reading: 6 A
